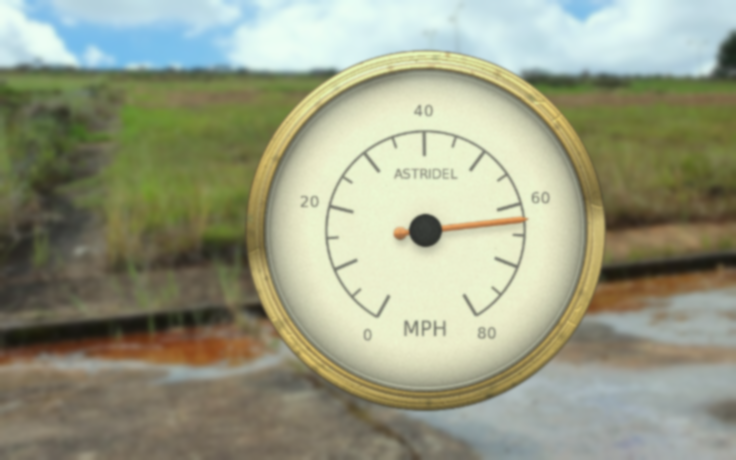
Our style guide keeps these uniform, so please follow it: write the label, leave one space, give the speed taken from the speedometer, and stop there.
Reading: 62.5 mph
